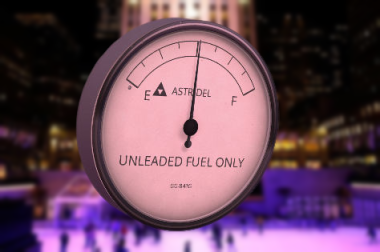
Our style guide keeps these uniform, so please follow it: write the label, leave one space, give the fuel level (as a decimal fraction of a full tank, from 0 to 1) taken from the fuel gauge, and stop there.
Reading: 0.5
